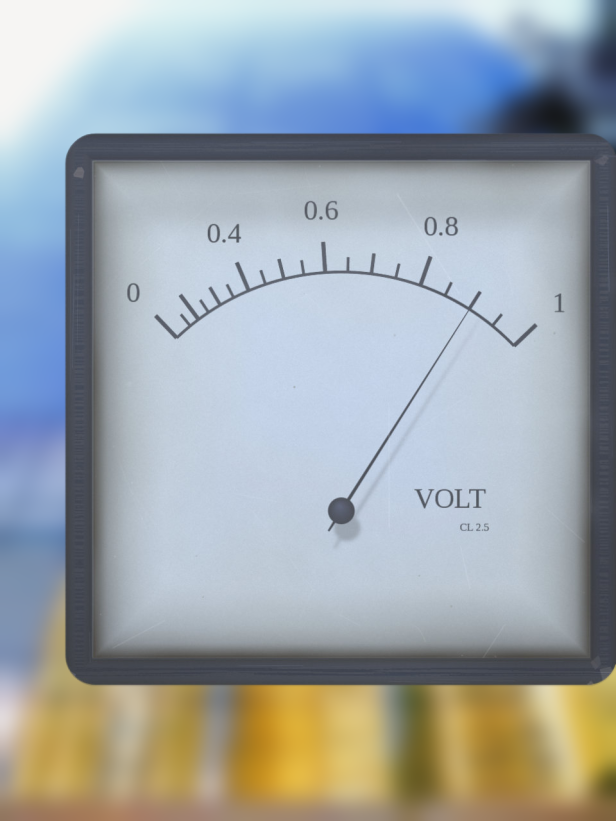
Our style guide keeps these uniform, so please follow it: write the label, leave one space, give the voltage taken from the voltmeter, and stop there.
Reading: 0.9 V
